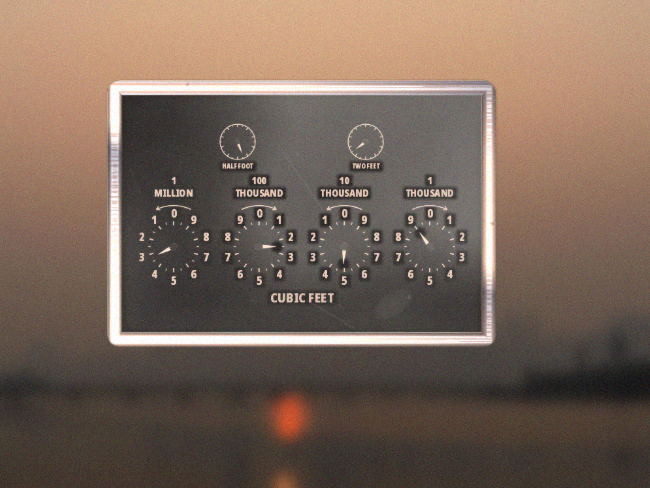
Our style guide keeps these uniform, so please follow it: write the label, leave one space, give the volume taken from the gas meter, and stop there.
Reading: 324900 ft³
